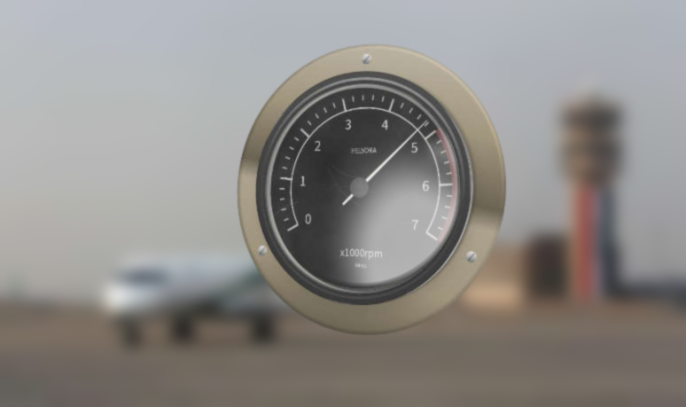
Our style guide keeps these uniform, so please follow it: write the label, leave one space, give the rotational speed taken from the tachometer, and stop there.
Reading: 4800 rpm
